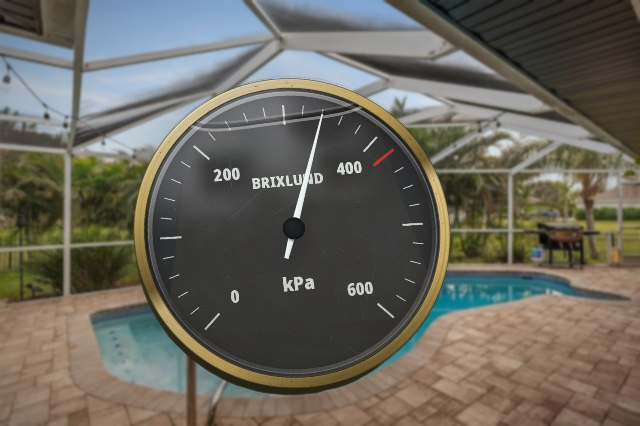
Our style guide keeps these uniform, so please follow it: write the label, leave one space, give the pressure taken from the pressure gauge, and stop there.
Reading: 340 kPa
